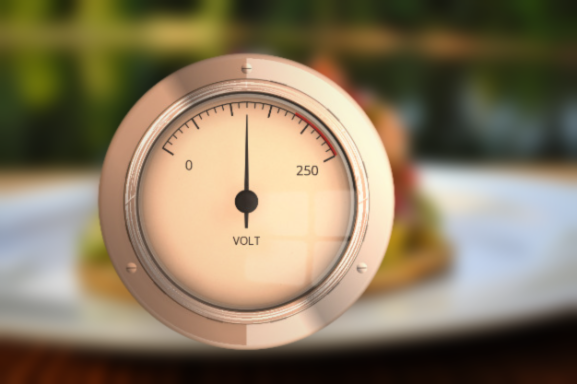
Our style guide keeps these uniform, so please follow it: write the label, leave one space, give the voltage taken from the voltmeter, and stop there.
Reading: 120 V
